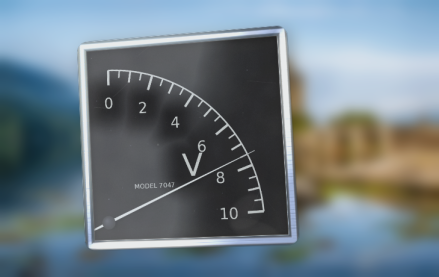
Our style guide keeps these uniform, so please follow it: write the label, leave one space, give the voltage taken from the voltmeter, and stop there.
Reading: 7.5 V
